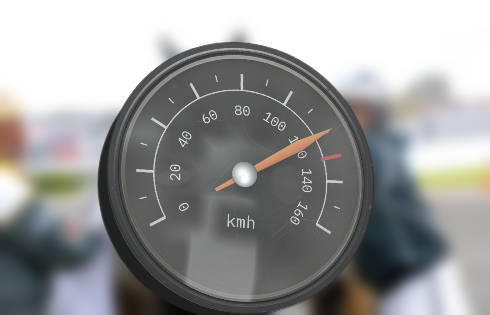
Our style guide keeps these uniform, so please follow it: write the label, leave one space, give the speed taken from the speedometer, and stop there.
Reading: 120 km/h
